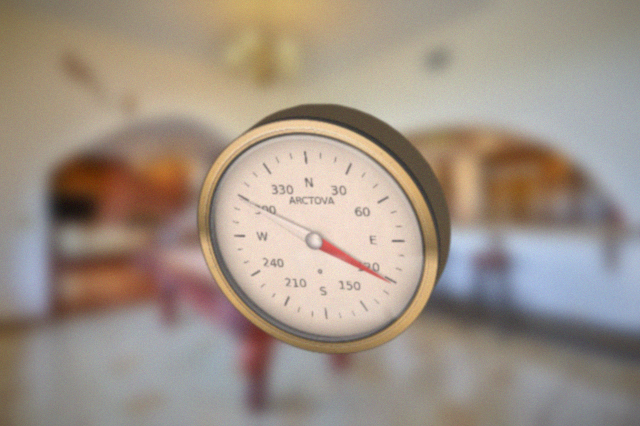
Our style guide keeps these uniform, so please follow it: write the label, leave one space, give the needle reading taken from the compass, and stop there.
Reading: 120 °
